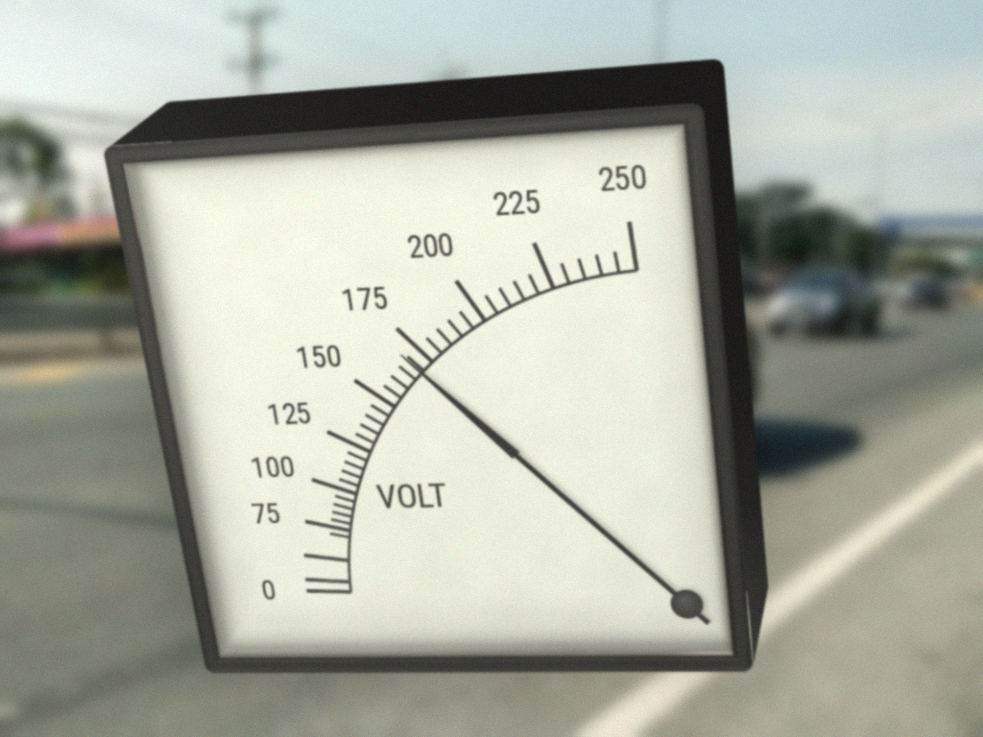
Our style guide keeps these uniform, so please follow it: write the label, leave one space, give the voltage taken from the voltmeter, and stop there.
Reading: 170 V
